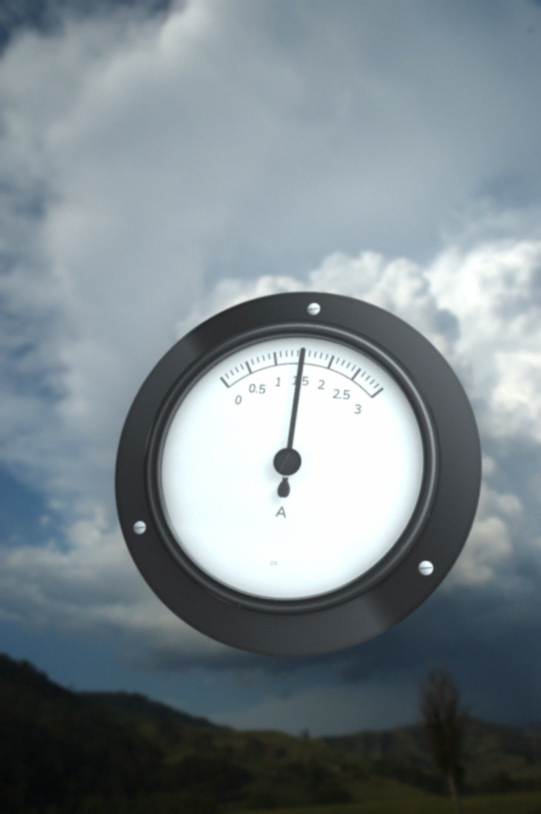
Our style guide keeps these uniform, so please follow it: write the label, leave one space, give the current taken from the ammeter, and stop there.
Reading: 1.5 A
